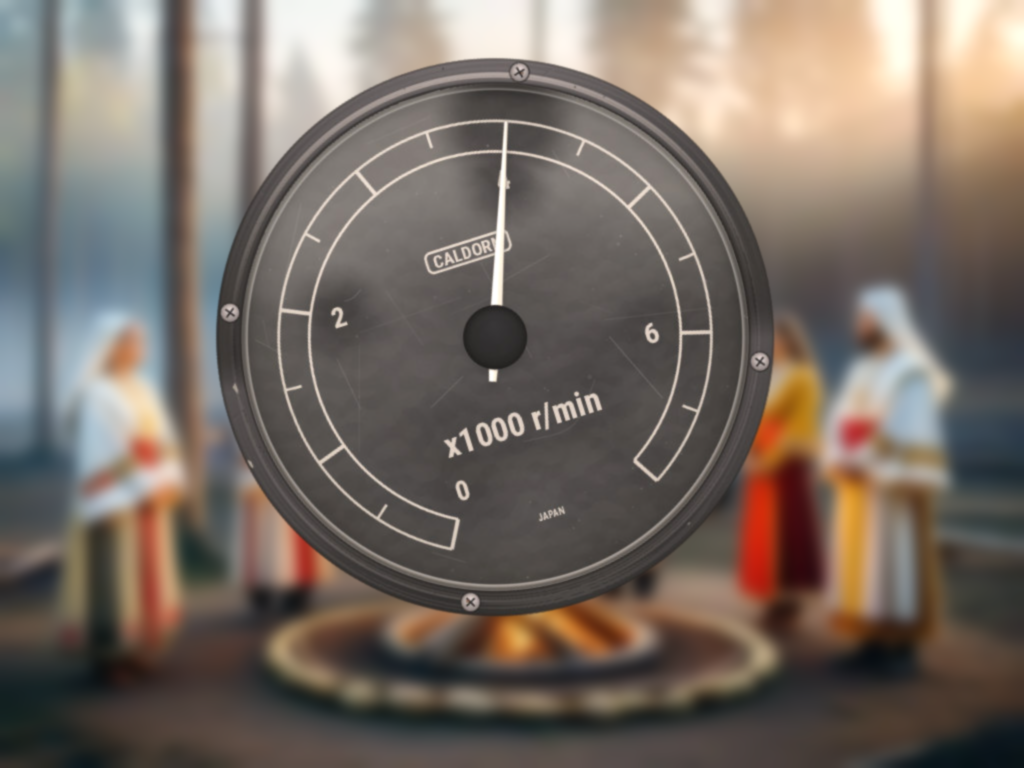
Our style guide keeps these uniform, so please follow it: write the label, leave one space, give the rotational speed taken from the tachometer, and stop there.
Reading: 4000 rpm
